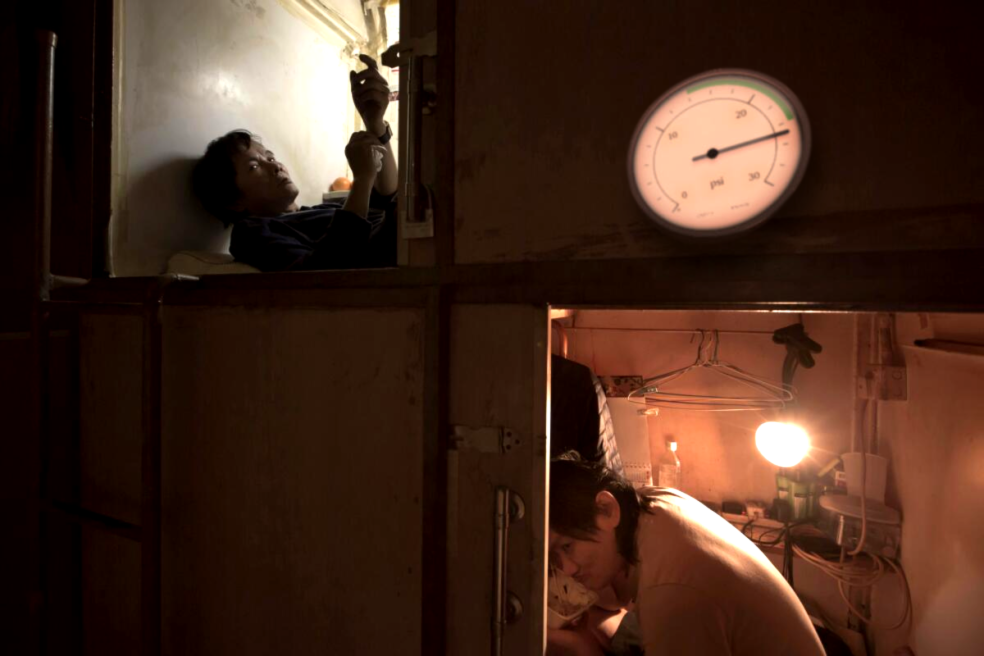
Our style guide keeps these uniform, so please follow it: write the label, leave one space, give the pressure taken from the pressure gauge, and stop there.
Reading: 25 psi
